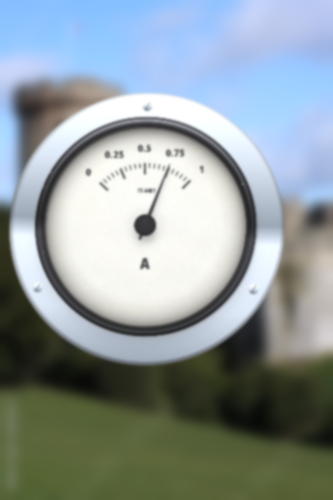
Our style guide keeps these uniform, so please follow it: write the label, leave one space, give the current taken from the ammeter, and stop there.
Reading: 0.75 A
